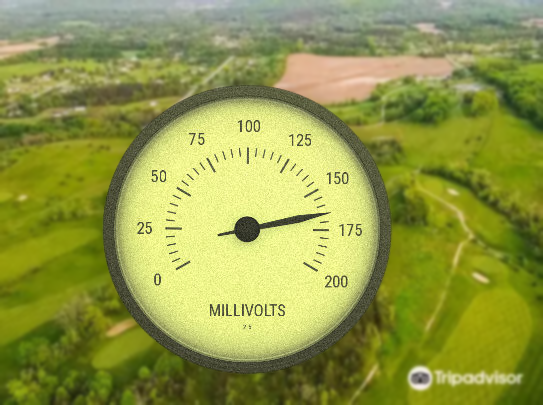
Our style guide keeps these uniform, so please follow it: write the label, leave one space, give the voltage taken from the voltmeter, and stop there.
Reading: 165 mV
